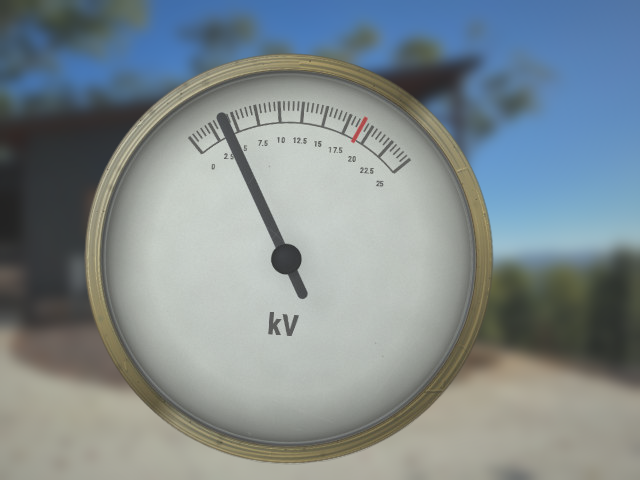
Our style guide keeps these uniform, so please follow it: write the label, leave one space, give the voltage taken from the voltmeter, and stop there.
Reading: 4 kV
